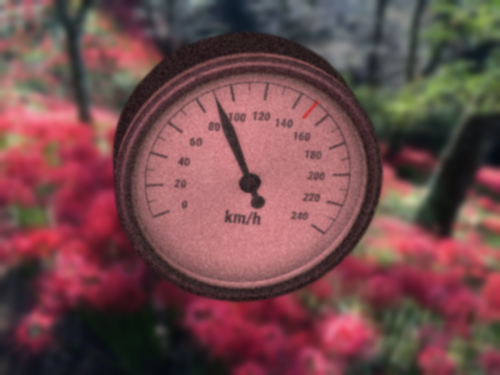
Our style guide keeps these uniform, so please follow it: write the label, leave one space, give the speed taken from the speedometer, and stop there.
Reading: 90 km/h
